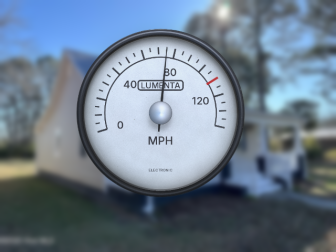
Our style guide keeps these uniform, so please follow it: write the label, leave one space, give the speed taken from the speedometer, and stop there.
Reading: 75 mph
